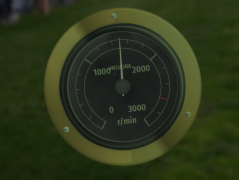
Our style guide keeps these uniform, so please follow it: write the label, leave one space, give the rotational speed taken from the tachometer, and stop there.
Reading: 1500 rpm
